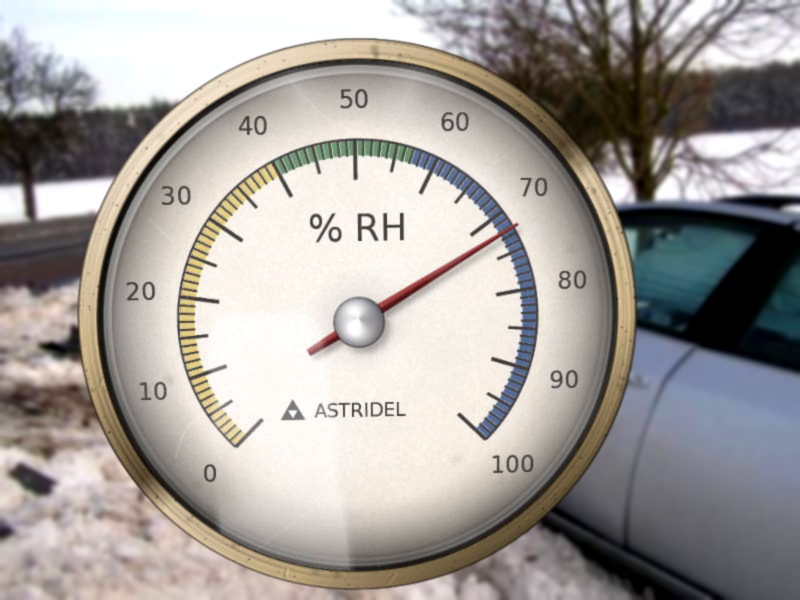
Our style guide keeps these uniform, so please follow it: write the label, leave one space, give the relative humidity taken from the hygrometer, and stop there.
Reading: 72 %
